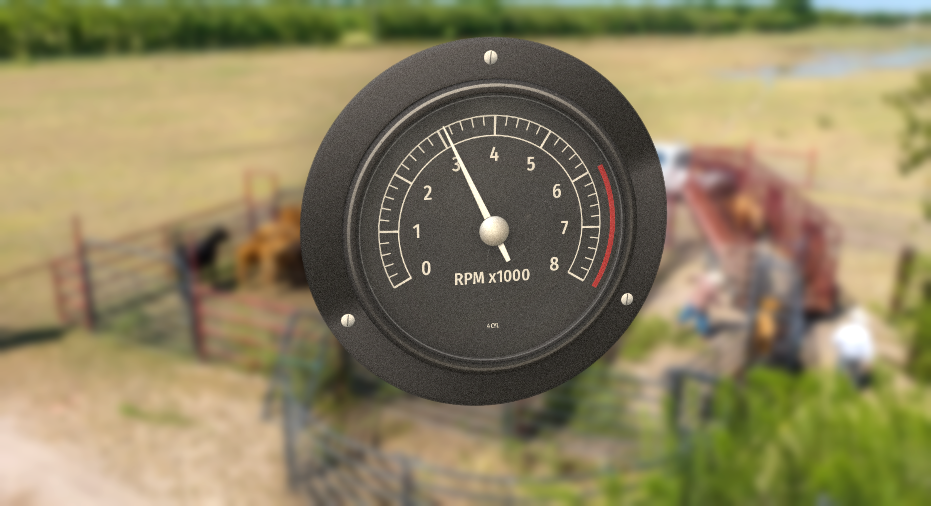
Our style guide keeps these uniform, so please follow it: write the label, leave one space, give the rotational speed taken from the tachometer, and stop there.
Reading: 3100 rpm
